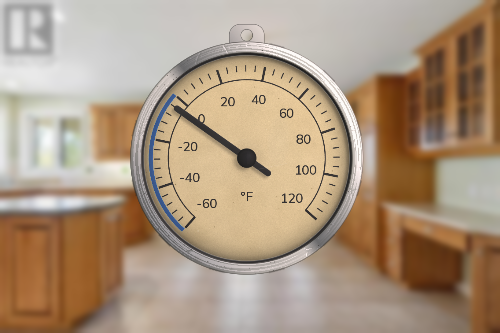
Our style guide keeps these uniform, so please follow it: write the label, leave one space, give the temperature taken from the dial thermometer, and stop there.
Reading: -4 °F
